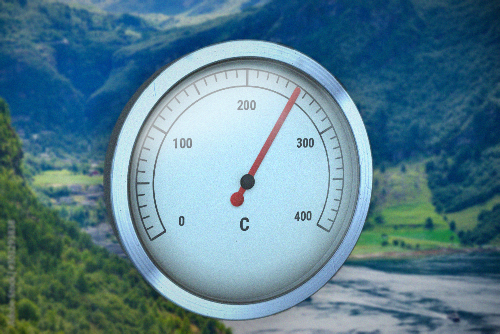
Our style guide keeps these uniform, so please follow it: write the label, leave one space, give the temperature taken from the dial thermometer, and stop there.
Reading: 250 °C
